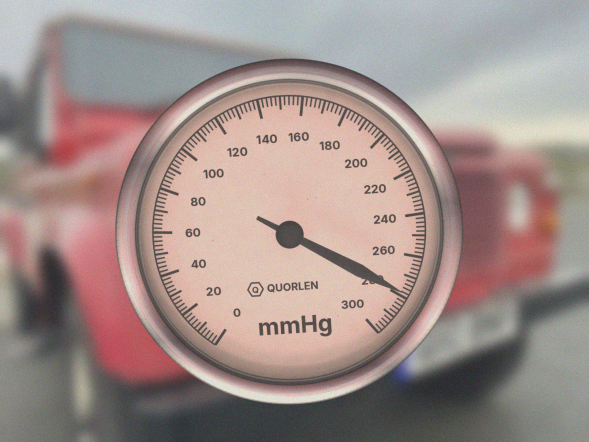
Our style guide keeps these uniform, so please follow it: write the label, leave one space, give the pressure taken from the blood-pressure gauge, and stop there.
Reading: 278 mmHg
